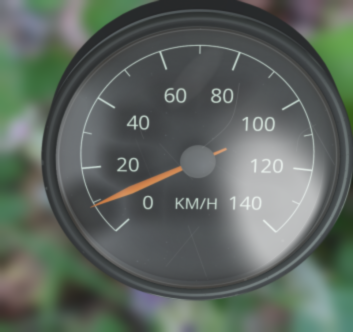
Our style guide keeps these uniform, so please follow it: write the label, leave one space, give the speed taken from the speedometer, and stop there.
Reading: 10 km/h
